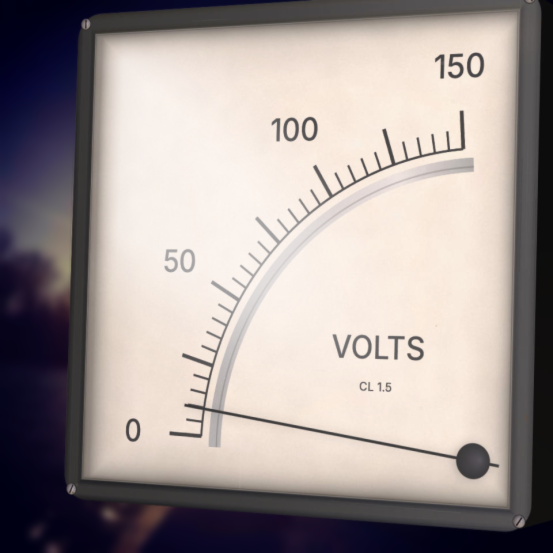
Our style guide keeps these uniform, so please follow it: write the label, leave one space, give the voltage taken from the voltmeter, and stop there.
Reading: 10 V
